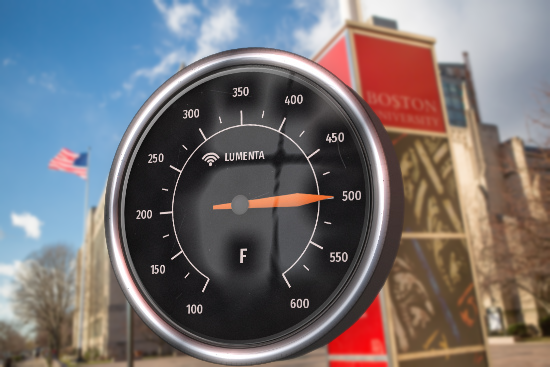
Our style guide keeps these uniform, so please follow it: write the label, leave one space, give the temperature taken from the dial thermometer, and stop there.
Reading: 500 °F
